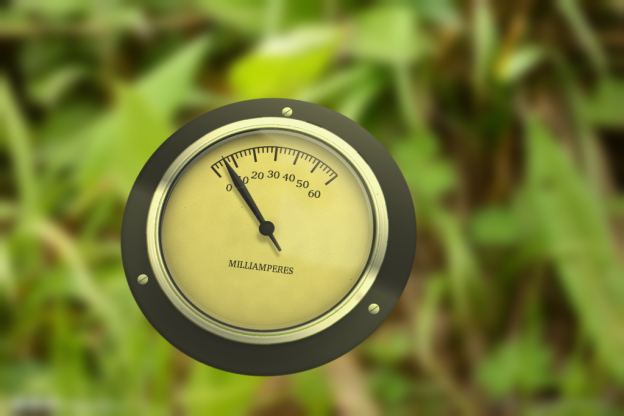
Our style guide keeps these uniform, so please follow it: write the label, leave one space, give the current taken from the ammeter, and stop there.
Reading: 6 mA
